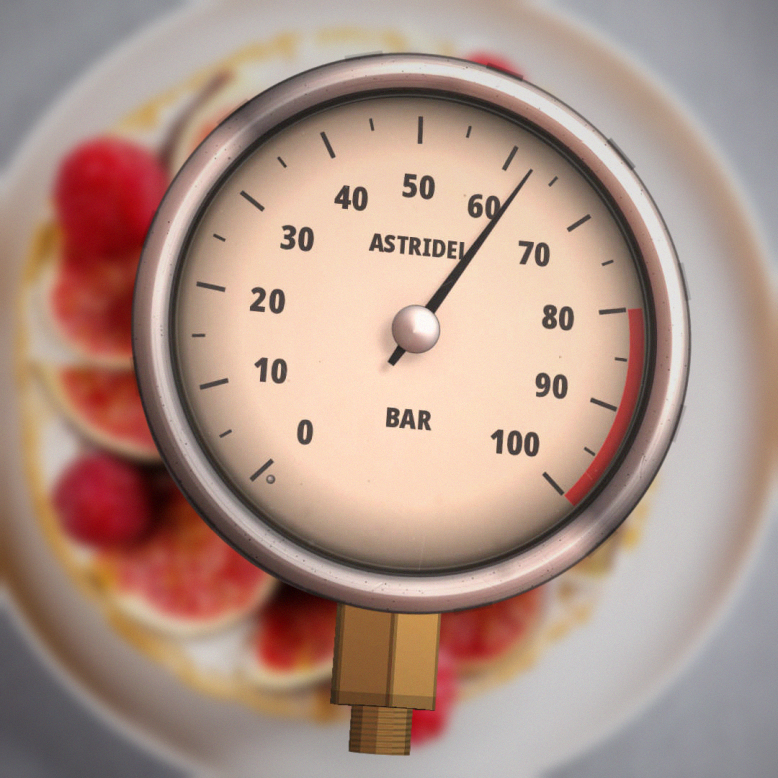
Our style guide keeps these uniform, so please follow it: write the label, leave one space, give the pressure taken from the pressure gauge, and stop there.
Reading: 62.5 bar
